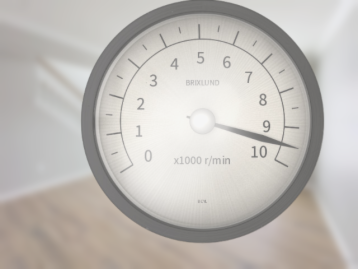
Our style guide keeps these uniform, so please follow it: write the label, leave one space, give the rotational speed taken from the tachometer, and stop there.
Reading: 9500 rpm
